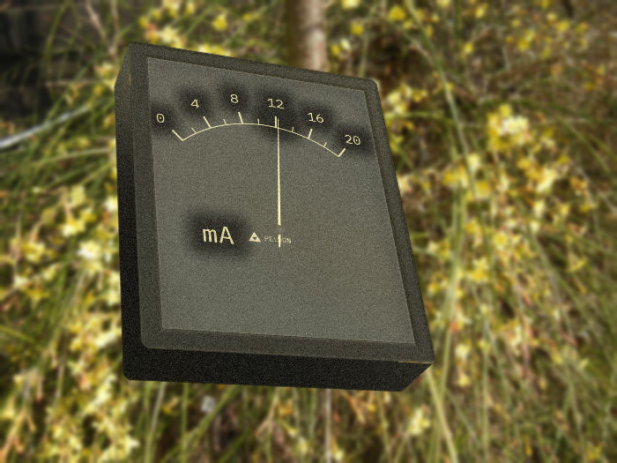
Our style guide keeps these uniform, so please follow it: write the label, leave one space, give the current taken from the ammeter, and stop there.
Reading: 12 mA
